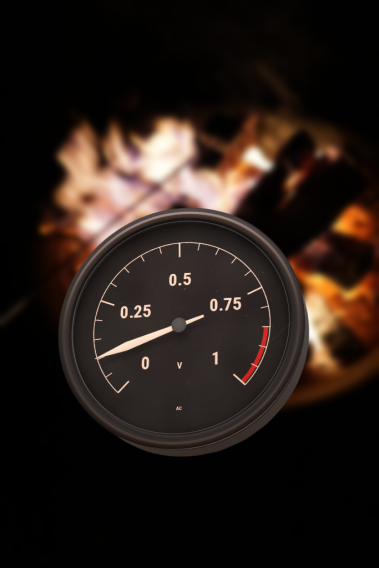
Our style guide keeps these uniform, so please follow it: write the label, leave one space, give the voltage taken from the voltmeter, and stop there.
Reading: 0.1 V
